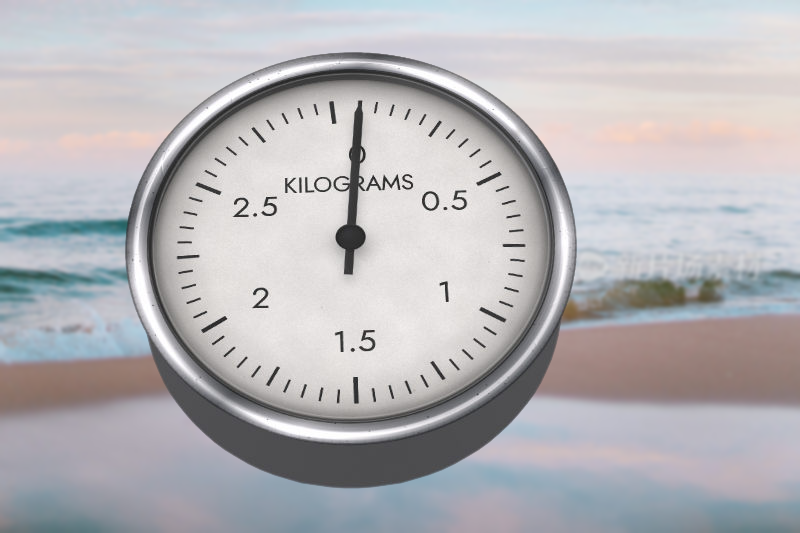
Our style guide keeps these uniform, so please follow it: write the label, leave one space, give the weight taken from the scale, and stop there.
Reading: 0 kg
